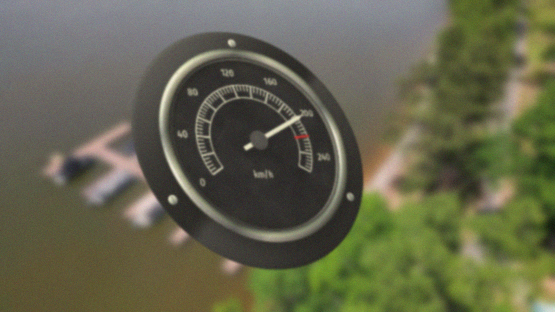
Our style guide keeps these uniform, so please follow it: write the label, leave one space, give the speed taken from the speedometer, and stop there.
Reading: 200 km/h
